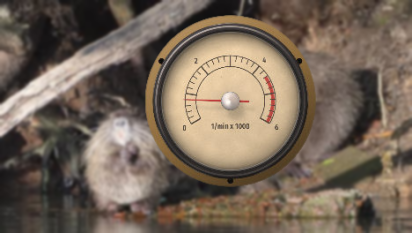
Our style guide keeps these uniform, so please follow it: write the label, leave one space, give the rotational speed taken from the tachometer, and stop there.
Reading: 800 rpm
